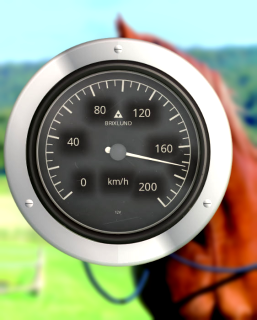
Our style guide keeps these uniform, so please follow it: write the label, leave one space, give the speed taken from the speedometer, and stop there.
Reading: 172.5 km/h
